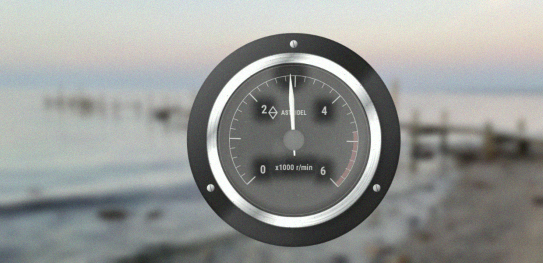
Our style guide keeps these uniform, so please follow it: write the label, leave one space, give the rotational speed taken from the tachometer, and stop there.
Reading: 2900 rpm
